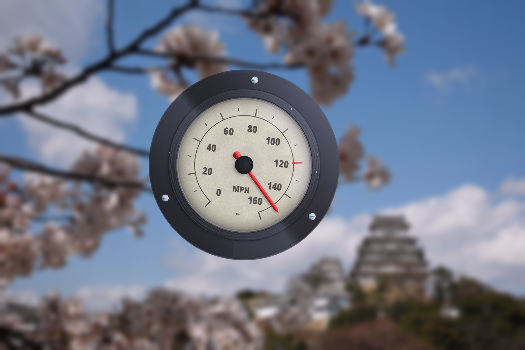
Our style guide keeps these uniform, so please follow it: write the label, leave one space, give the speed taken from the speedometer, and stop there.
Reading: 150 mph
